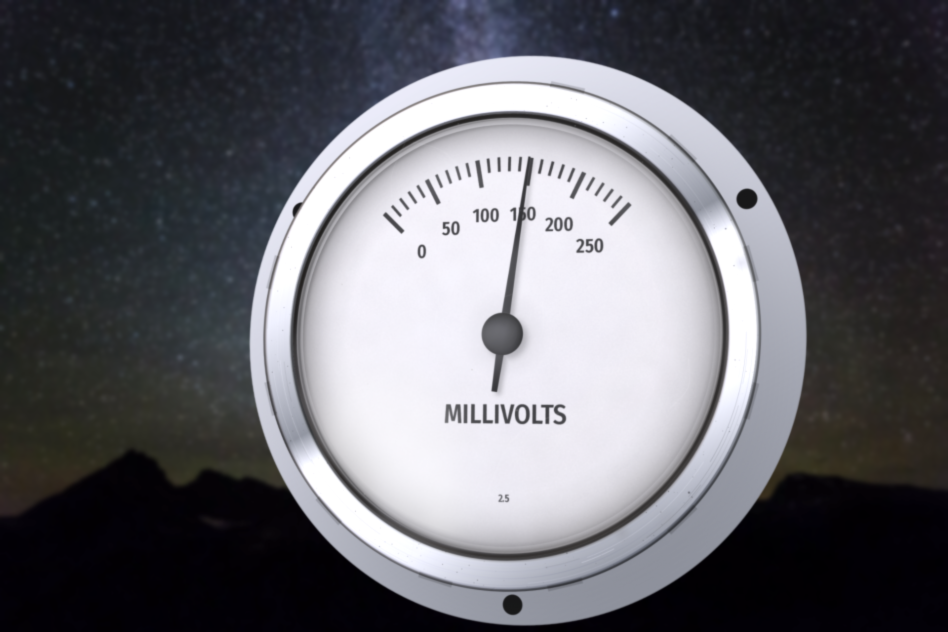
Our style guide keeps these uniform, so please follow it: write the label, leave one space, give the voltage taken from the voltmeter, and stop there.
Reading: 150 mV
